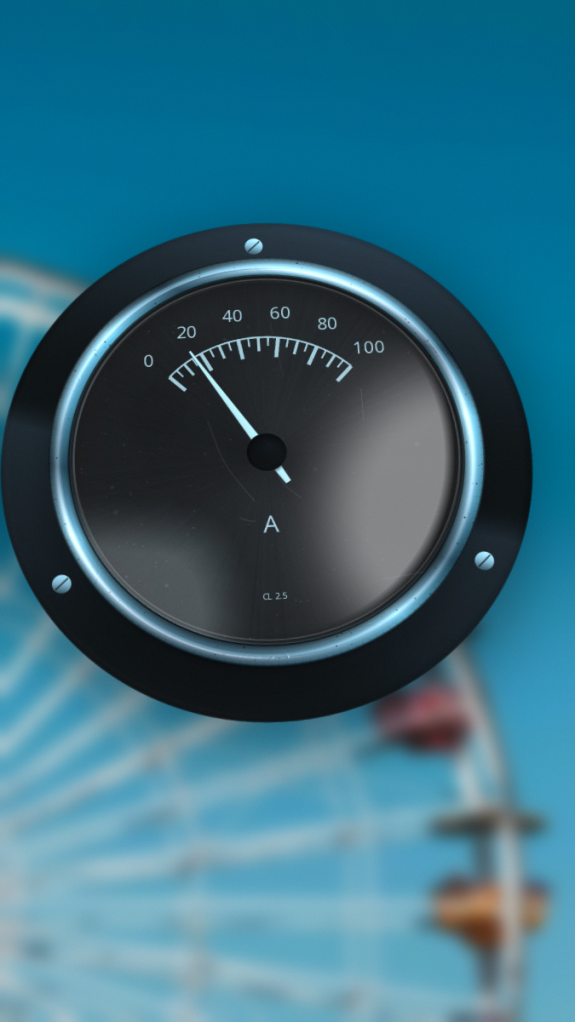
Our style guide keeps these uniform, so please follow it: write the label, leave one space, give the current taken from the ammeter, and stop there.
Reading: 15 A
